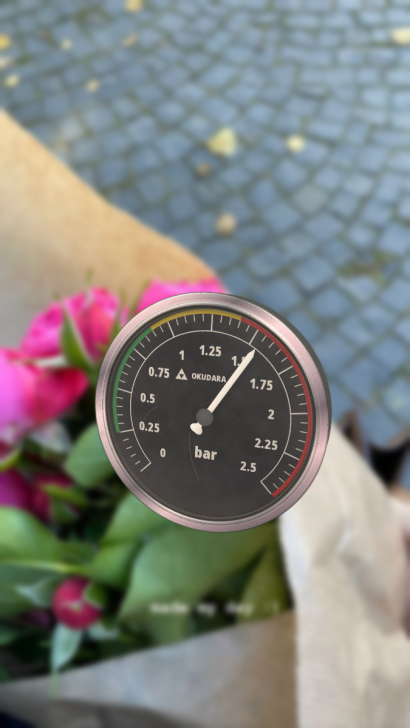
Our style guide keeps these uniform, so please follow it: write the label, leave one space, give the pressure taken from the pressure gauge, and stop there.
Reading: 1.55 bar
